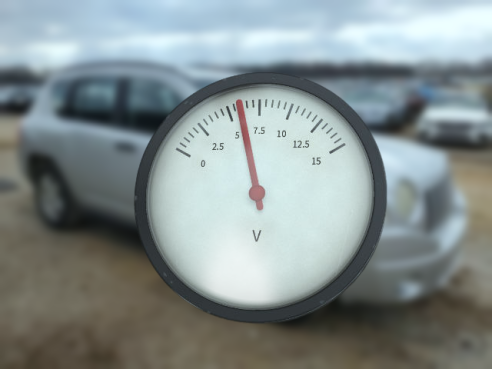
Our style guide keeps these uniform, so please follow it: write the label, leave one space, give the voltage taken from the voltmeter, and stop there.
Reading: 6 V
